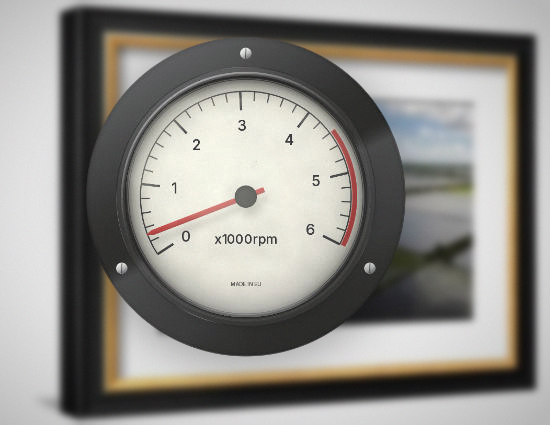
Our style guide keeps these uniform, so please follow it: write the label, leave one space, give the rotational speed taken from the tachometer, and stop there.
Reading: 300 rpm
